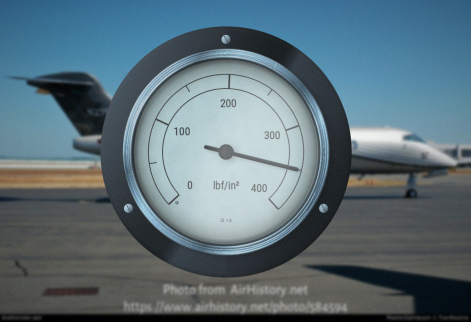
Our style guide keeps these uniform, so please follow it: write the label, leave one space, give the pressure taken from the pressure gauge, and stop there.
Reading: 350 psi
